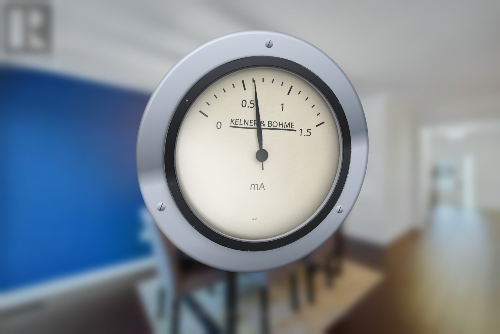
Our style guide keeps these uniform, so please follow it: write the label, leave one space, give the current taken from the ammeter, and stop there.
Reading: 0.6 mA
